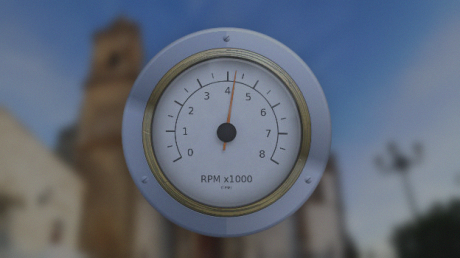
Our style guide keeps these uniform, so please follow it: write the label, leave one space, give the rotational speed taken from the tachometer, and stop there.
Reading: 4250 rpm
